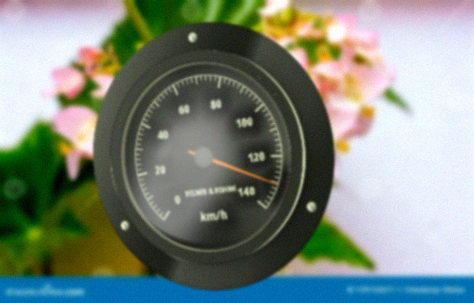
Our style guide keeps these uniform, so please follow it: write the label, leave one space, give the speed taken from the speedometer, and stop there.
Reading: 130 km/h
